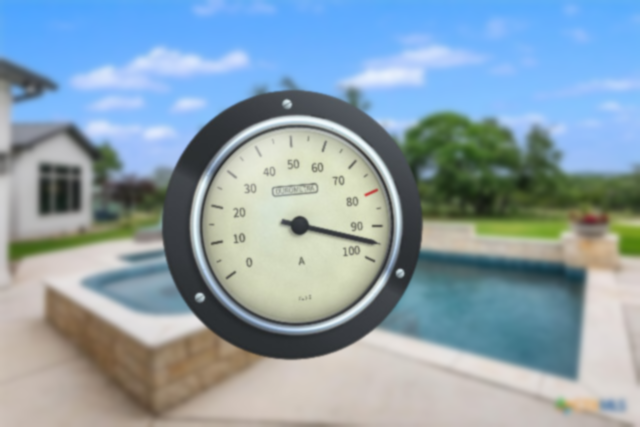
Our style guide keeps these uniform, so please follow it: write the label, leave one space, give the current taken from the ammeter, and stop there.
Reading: 95 A
